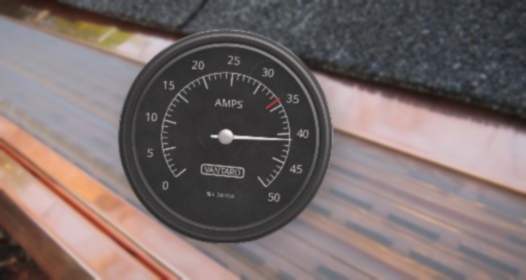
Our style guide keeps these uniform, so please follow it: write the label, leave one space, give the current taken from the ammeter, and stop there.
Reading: 41 A
